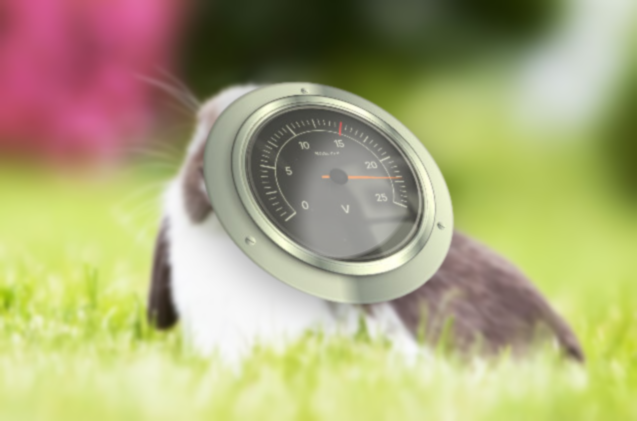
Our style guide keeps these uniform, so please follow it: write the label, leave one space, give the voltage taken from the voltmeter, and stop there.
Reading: 22.5 V
